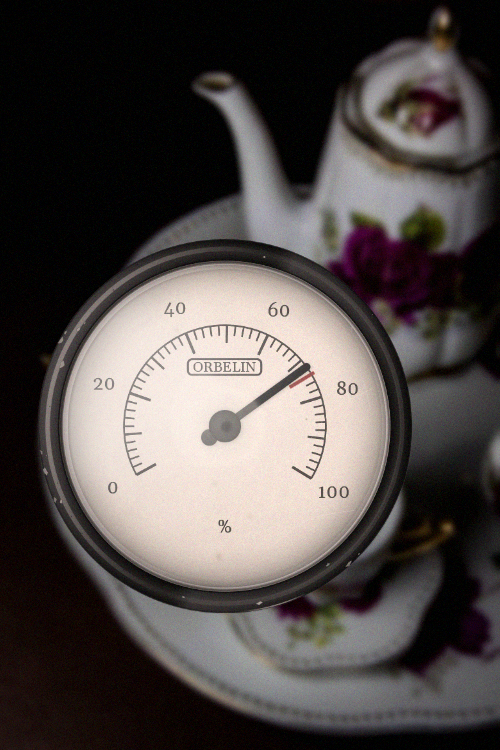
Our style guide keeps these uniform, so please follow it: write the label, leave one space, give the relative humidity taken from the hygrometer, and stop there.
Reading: 72 %
